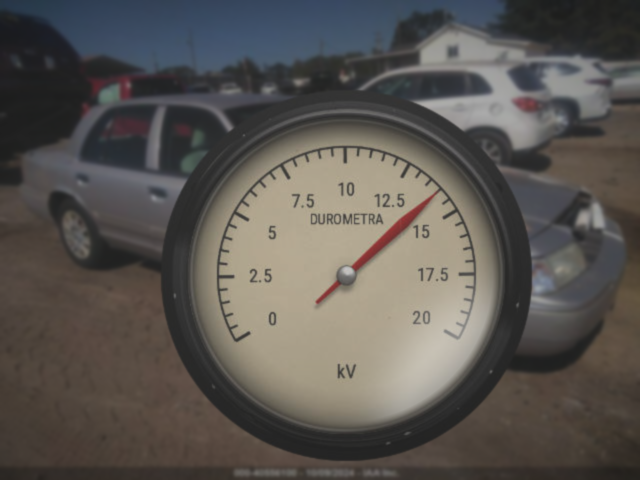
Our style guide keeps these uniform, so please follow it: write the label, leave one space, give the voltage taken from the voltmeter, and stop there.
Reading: 14 kV
